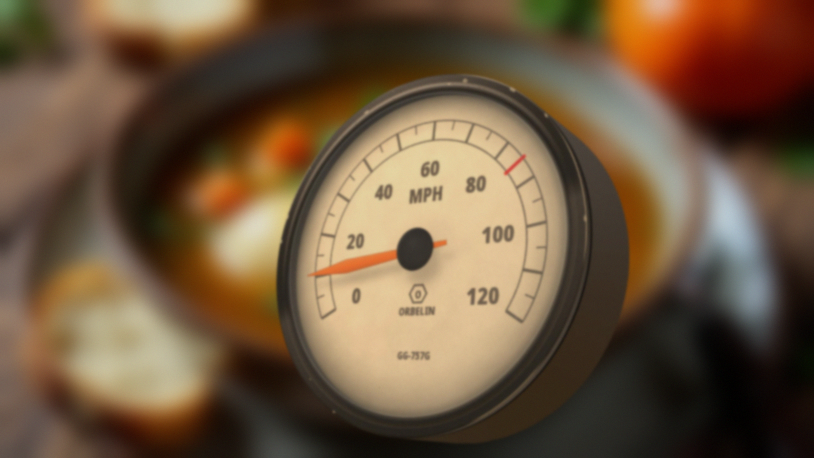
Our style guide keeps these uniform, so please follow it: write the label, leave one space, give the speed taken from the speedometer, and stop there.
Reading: 10 mph
